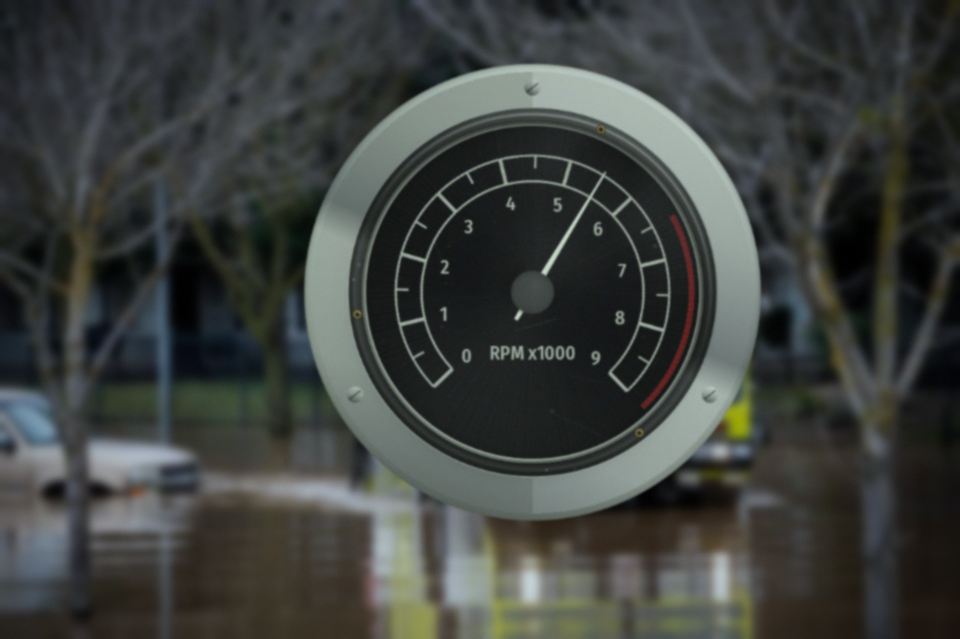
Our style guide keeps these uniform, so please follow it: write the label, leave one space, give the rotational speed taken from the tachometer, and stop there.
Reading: 5500 rpm
